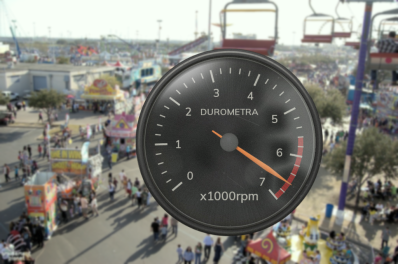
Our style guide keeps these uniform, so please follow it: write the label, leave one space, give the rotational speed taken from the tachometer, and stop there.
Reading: 6600 rpm
